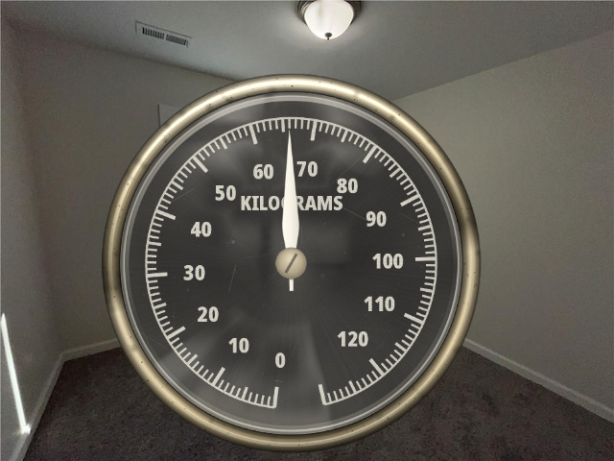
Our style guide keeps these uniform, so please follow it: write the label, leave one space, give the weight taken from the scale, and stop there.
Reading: 66 kg
